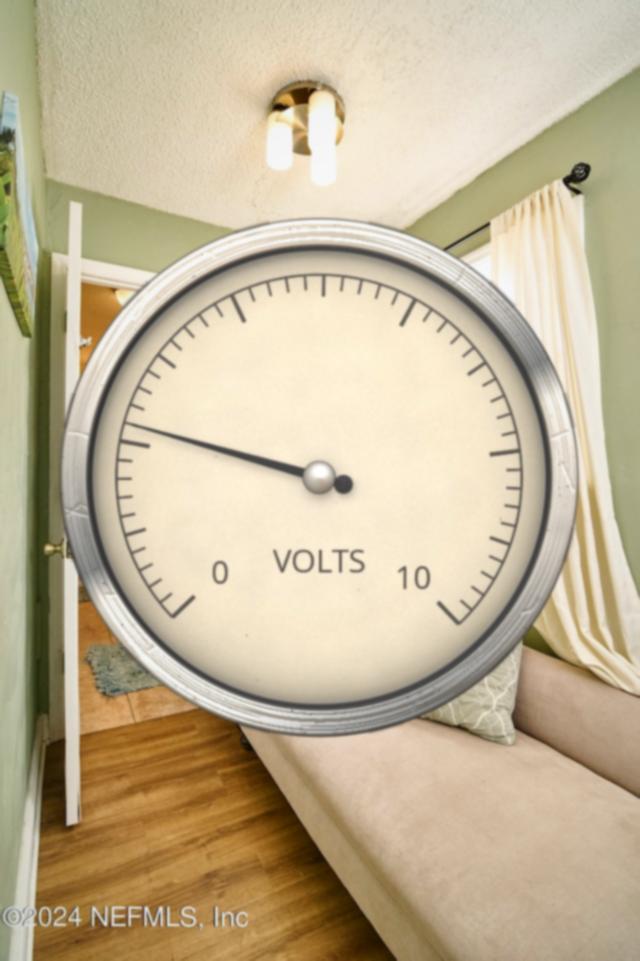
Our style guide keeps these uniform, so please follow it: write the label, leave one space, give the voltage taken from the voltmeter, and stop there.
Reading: 2.2 V
